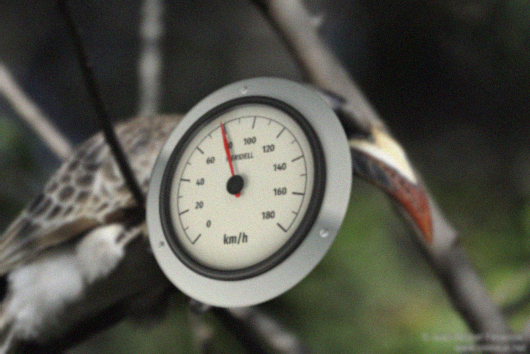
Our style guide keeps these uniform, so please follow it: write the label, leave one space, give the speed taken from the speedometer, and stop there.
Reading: 80 km/h
